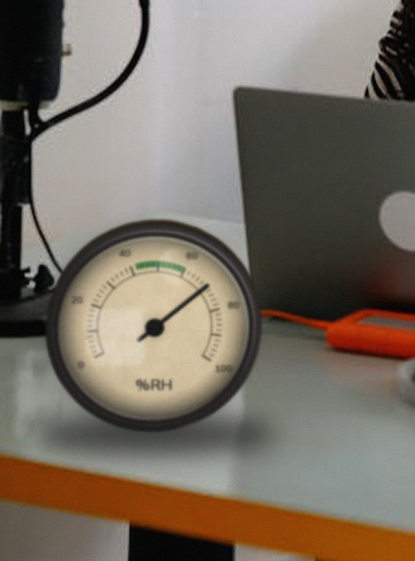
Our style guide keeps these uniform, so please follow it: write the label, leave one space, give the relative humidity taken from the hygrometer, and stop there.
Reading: 70 %
